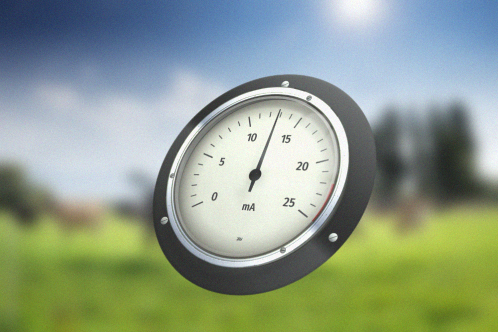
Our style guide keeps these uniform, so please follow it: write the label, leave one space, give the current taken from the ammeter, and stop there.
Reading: 13 mA
